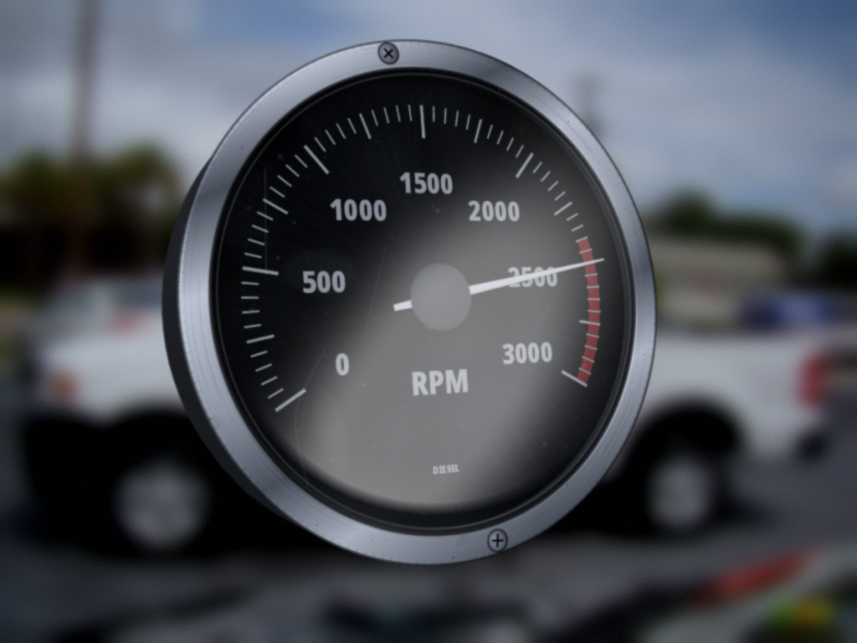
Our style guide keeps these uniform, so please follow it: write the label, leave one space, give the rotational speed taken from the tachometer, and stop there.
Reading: 2500 rpm
